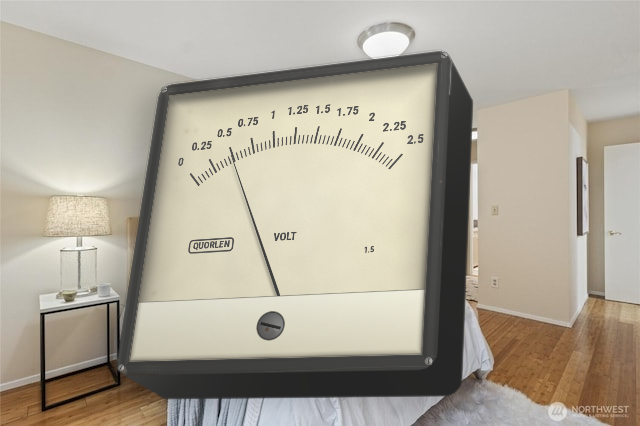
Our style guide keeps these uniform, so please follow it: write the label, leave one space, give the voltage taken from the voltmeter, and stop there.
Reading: 0.5 V
